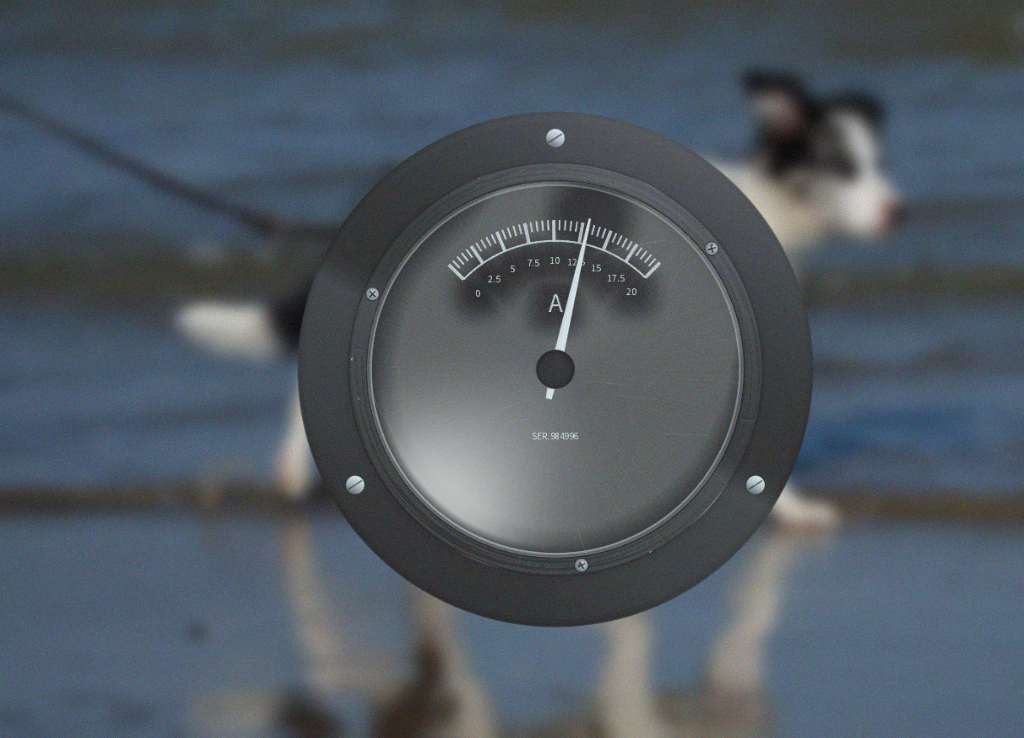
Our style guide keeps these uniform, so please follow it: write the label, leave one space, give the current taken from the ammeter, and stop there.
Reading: 13 A
